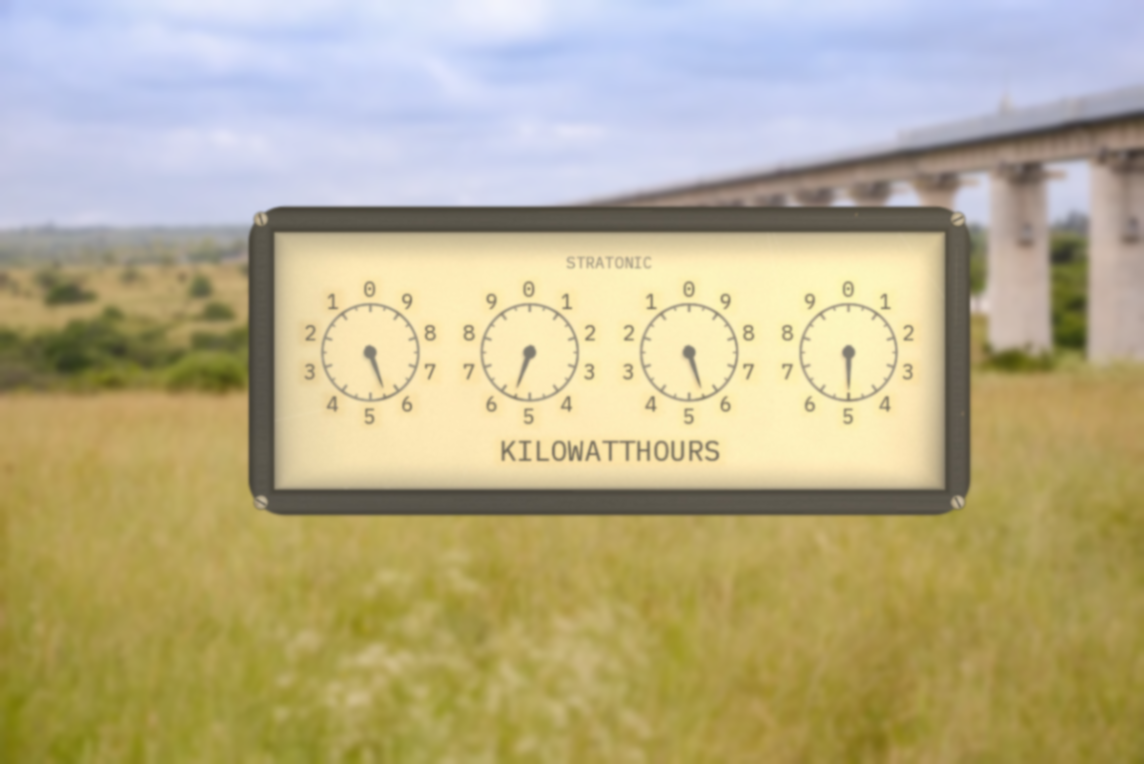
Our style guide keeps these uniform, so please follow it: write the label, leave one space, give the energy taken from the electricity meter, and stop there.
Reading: 5555 kWh
